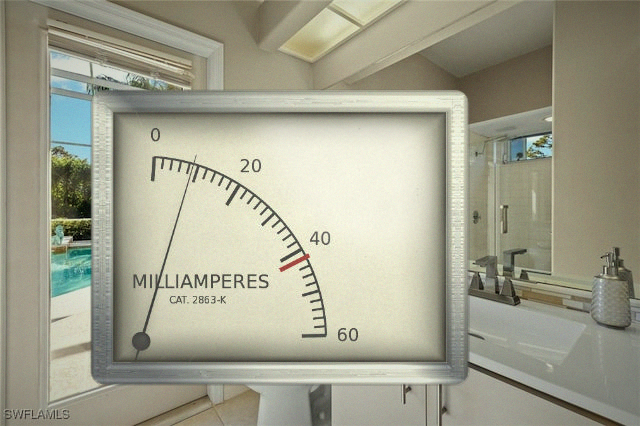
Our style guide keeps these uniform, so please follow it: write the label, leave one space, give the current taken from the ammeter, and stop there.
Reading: 9 mA
